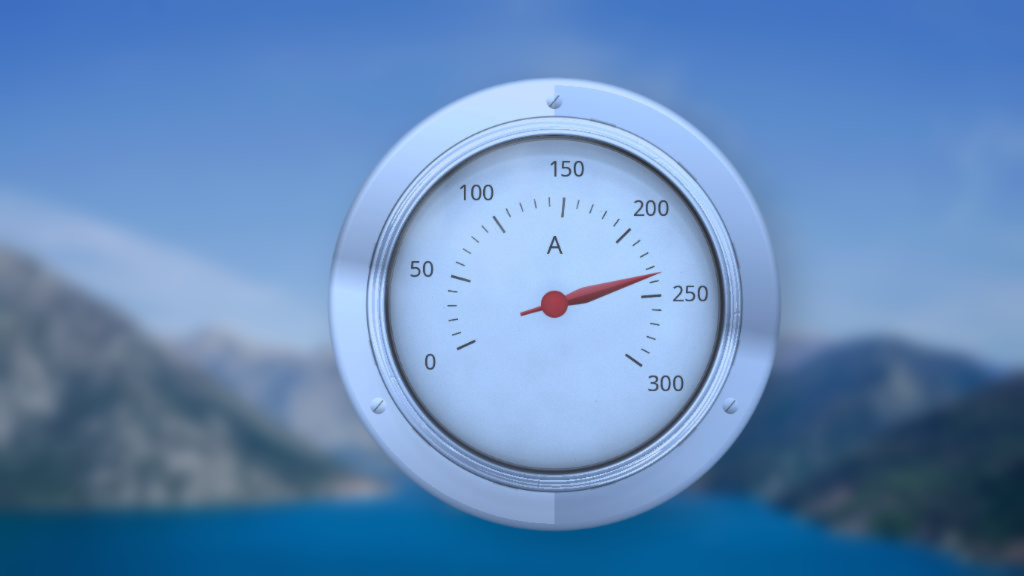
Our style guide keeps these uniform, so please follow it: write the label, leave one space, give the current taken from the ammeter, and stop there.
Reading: 235 A
